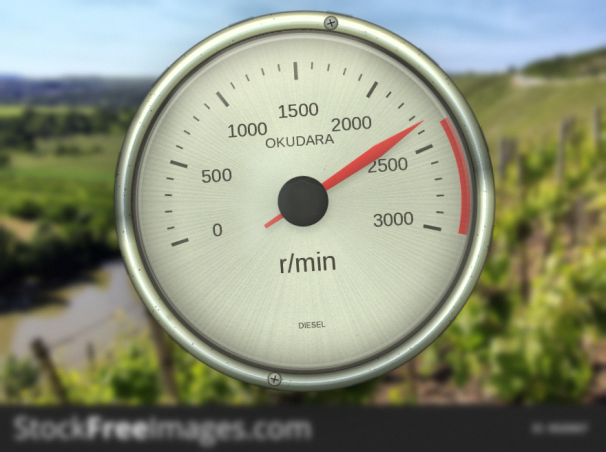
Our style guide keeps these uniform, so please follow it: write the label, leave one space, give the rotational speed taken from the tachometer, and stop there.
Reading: 2350 rpm
